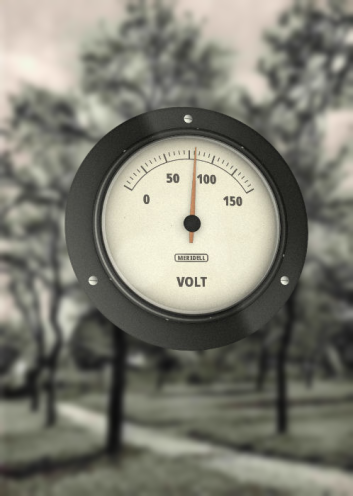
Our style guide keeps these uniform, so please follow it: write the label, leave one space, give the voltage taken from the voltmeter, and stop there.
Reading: 80 V
